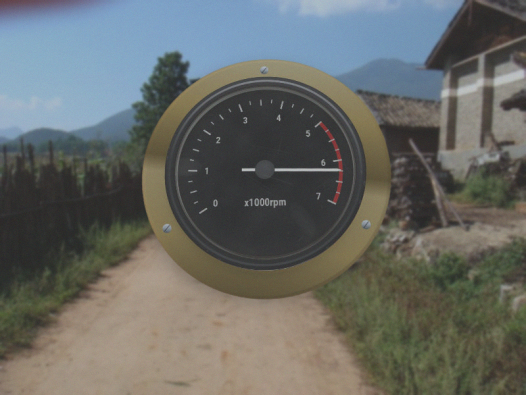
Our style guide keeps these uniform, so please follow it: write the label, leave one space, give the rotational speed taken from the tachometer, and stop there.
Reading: 6250 rpm
